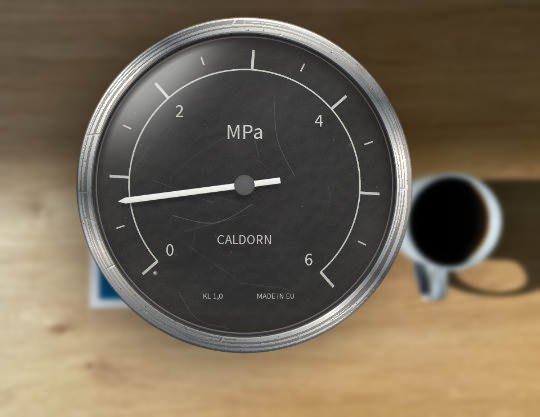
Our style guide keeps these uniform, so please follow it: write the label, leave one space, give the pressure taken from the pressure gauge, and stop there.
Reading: 0.75 MPa
